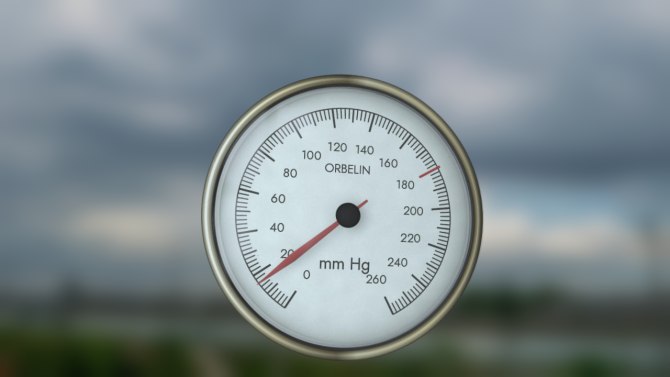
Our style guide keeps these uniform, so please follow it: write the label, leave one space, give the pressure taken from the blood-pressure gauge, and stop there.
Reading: 16 mmHg
